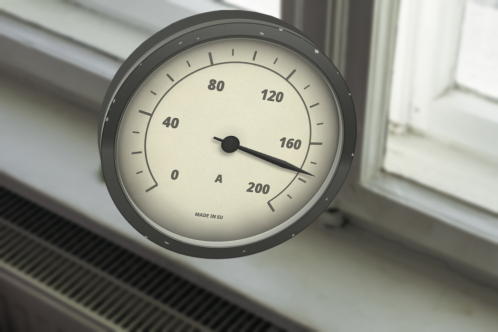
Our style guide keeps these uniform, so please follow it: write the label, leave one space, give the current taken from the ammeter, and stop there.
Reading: 175 A
